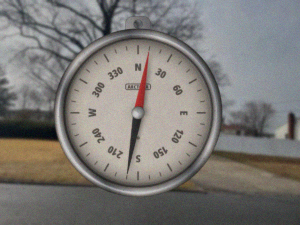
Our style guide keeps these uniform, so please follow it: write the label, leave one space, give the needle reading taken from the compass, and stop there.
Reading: 10 °
